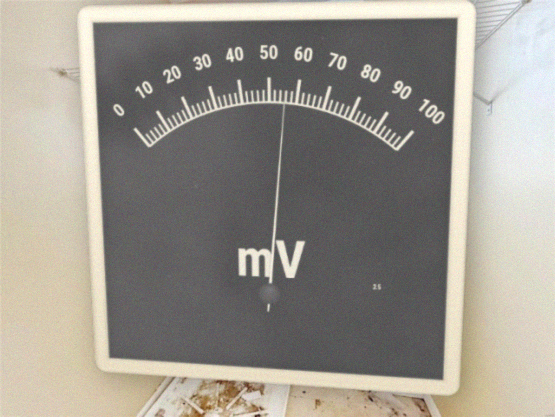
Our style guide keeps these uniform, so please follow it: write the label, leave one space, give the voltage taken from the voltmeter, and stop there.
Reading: 56 mV
